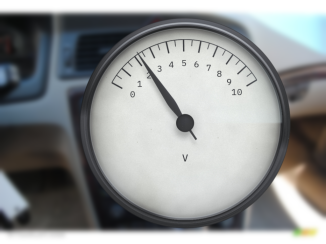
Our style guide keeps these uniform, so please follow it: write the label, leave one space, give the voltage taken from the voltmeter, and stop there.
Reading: 2.25 V
